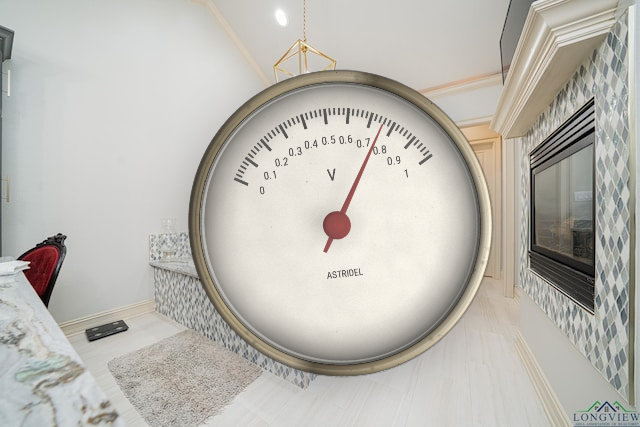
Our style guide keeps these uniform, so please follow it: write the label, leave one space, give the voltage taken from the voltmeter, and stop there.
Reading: 0.76 V
